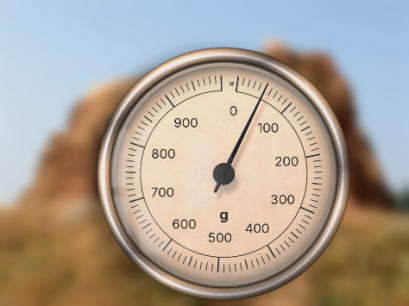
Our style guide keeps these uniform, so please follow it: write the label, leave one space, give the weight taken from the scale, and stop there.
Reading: 50 g
